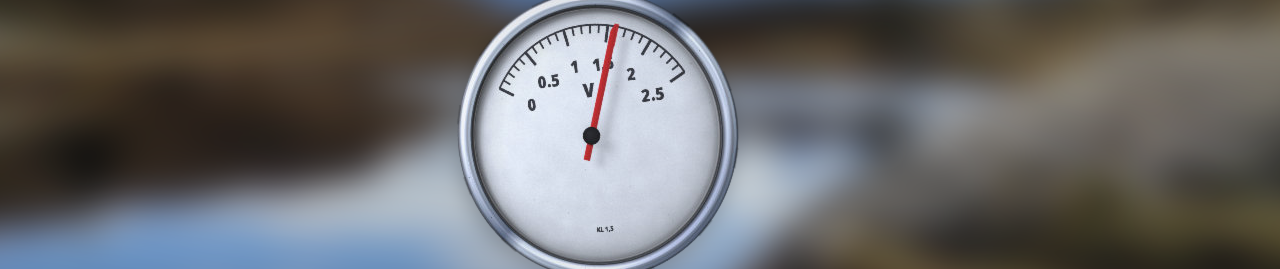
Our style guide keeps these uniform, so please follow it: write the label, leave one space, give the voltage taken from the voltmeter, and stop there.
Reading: 1.6 V
